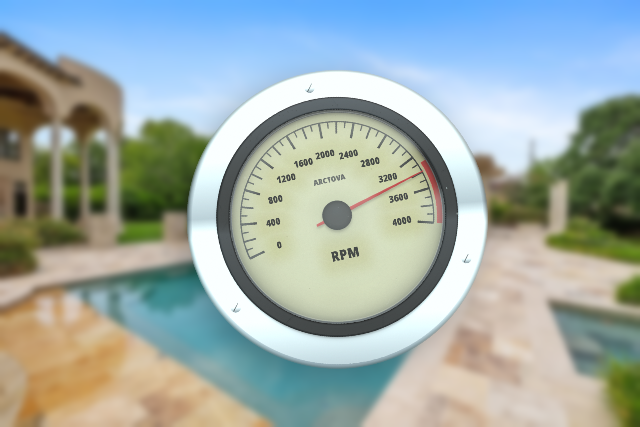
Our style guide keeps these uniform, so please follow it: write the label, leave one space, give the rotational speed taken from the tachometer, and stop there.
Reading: 3400 rpm
